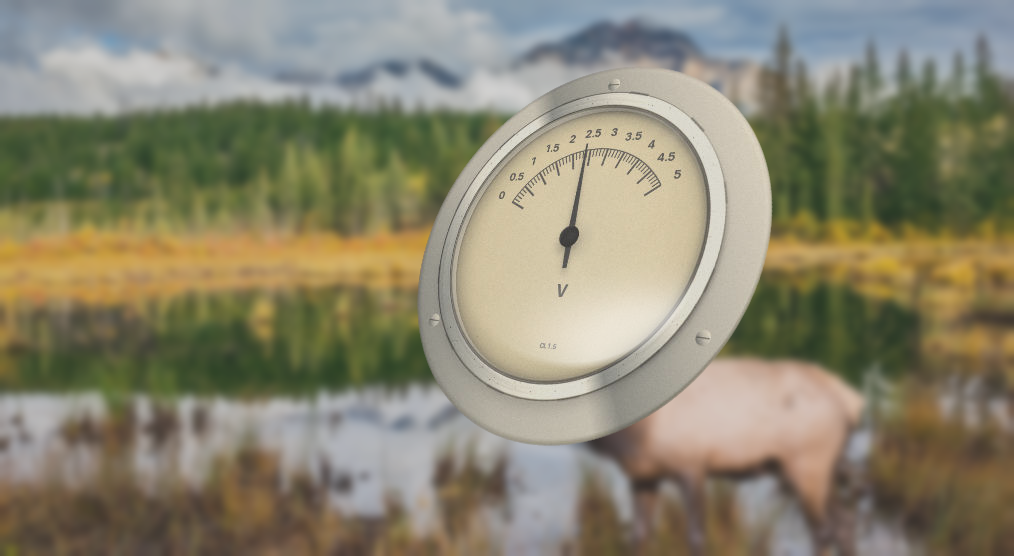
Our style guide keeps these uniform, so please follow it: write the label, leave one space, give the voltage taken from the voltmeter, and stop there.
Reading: 2.5 V
